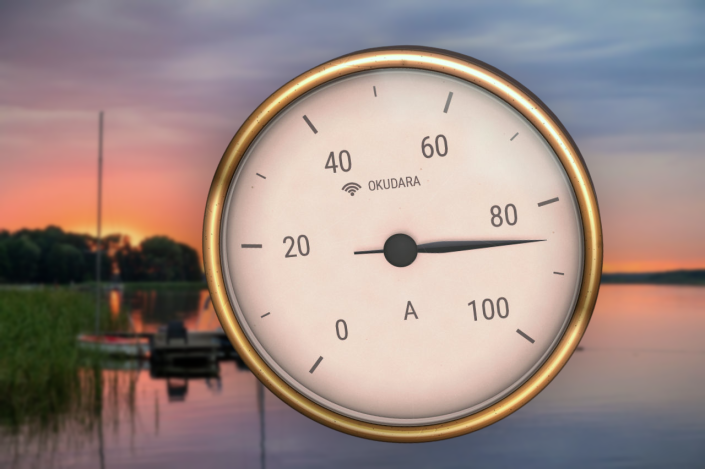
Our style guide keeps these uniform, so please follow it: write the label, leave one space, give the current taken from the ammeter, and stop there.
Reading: 85 A
